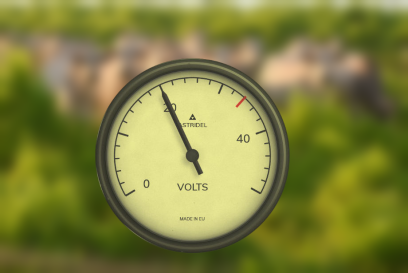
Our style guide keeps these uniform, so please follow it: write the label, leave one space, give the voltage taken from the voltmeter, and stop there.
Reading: 20 V
